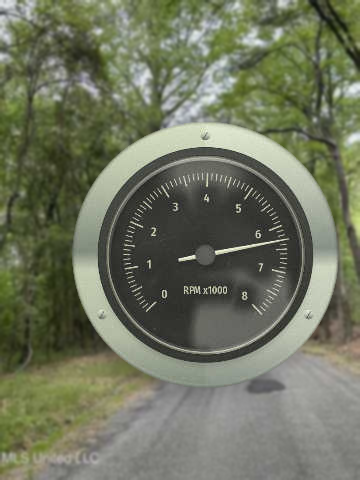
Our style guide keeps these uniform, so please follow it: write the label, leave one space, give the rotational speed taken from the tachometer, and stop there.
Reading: 6300 rpm
